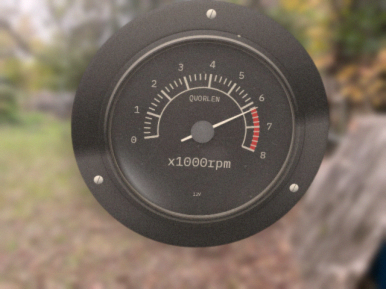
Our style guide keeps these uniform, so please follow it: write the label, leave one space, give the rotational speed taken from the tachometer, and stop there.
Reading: 6200 rpm
